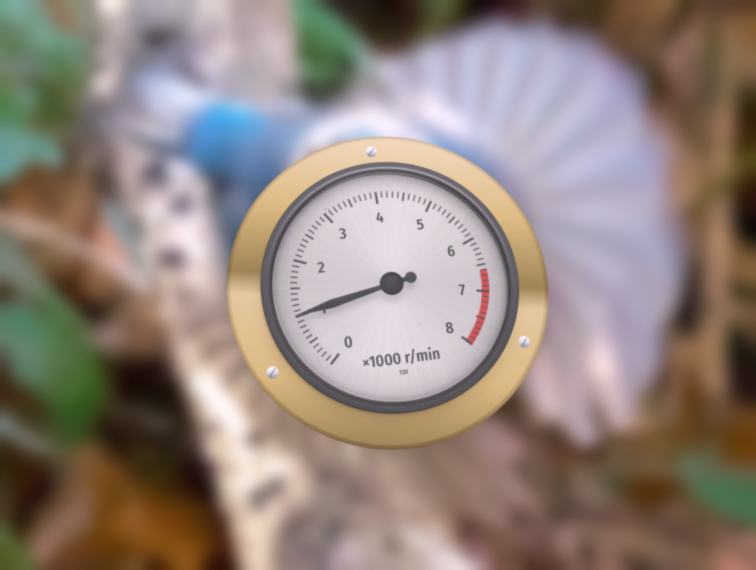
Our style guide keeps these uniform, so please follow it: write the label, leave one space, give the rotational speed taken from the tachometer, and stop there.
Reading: 1000 rpm
